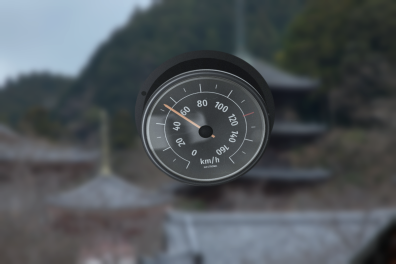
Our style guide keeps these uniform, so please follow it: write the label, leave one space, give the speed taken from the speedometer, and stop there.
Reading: 55 km/h
